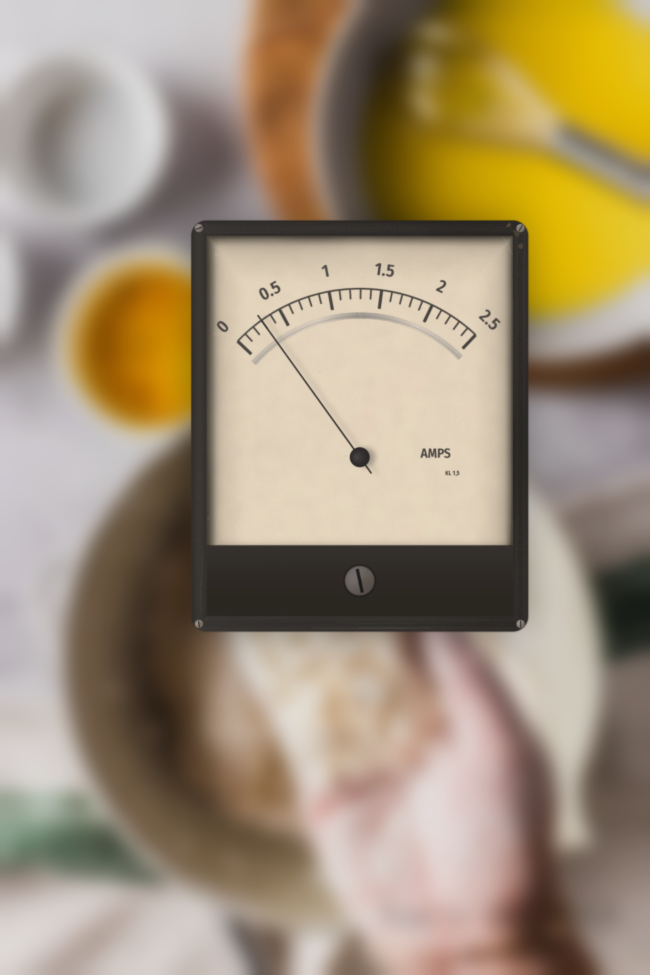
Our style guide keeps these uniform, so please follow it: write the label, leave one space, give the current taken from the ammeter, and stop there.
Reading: 0.3 A
